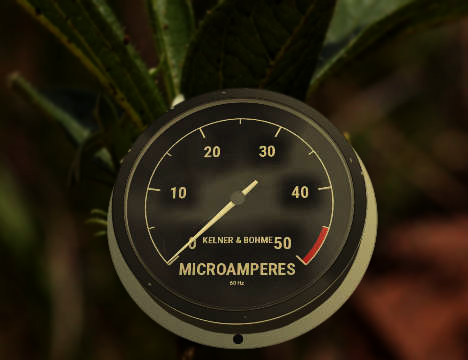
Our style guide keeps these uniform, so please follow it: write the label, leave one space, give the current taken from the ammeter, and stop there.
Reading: 0 µA
